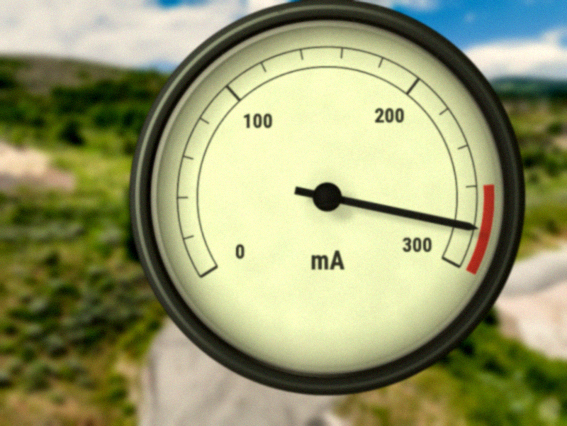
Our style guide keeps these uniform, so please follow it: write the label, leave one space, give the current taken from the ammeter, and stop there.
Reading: 280 mA
